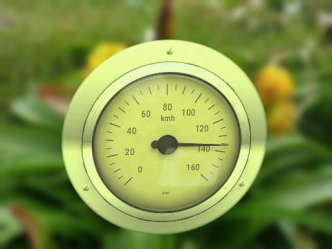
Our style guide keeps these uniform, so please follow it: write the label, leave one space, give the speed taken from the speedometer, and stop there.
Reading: 135 km/h
